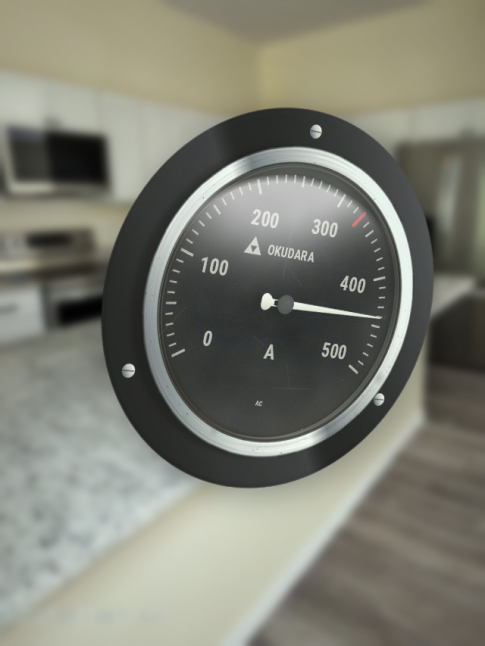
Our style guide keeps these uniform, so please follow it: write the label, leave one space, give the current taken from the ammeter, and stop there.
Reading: 440 A
